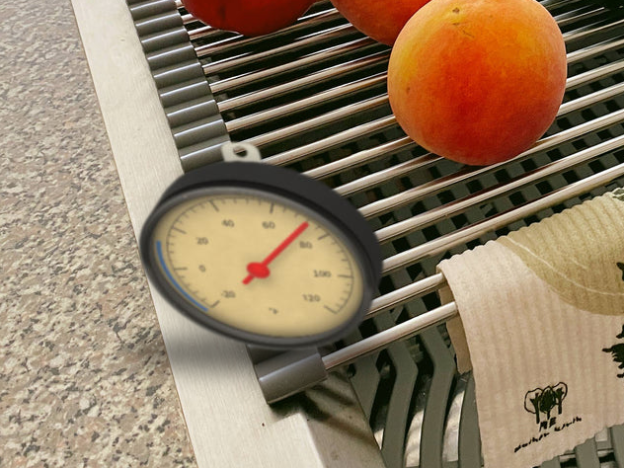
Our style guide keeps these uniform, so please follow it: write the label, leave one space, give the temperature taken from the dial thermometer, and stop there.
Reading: 72 °F
